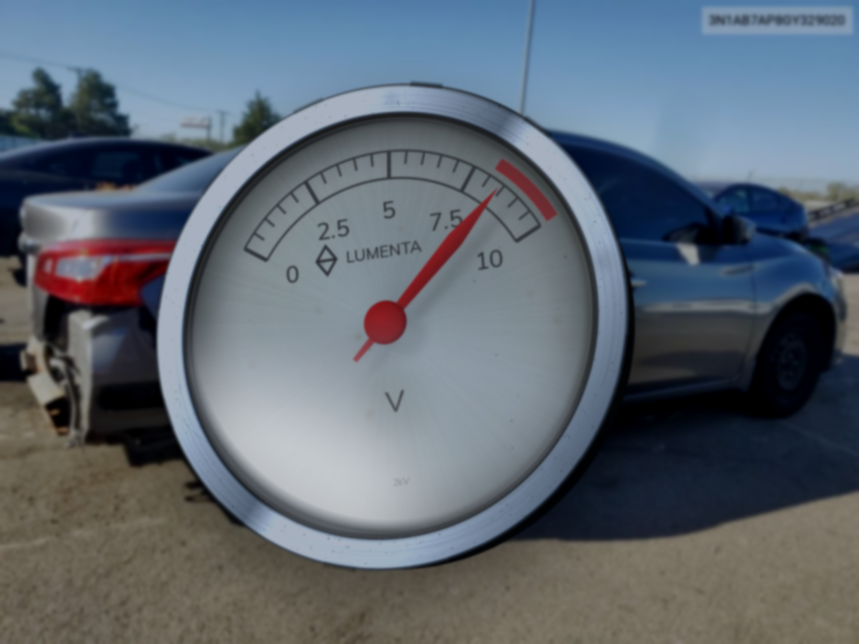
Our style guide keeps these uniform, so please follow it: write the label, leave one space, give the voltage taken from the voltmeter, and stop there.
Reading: 8.5 V
